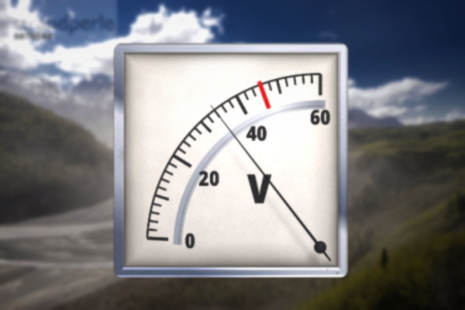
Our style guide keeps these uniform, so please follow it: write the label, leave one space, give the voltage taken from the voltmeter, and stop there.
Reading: 34 V
